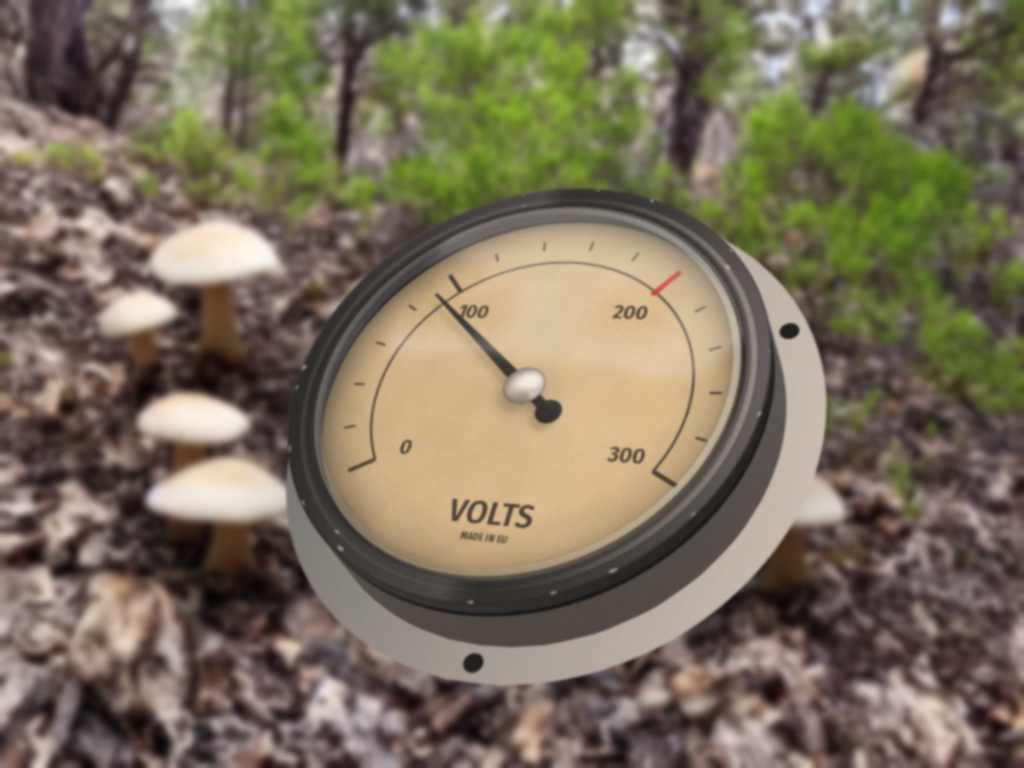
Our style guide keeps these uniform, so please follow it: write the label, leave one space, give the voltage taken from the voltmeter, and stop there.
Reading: 90 V
